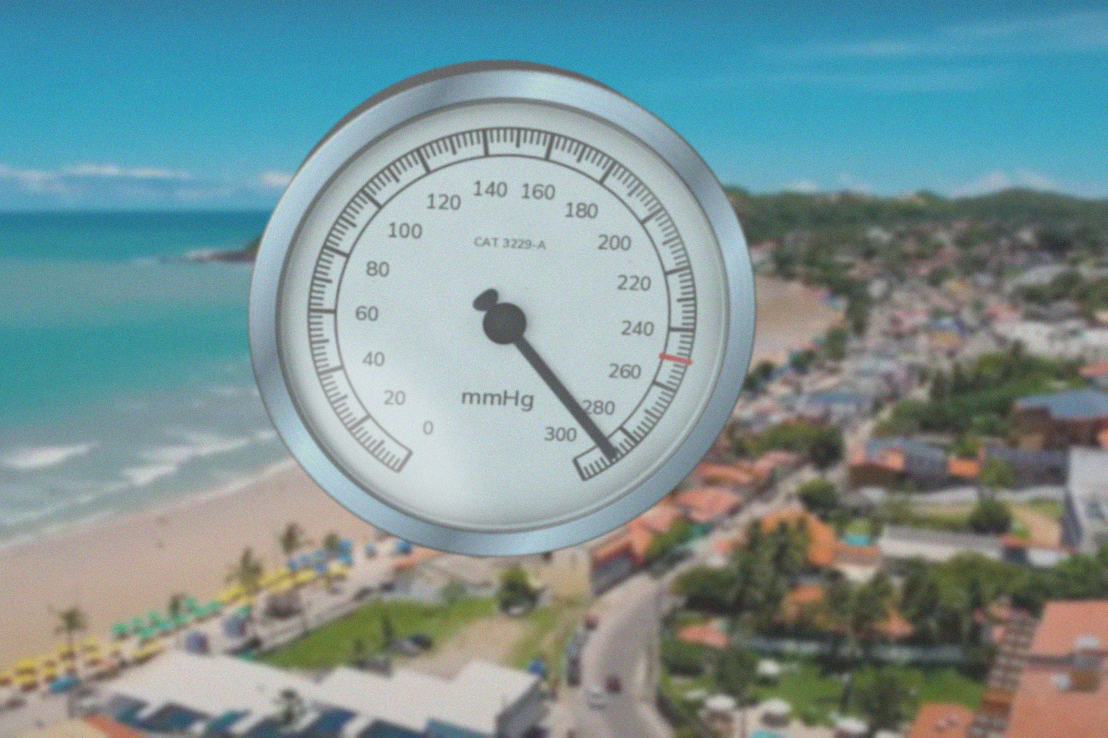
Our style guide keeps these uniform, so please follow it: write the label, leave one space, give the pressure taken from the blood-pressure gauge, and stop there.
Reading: 288 mmHg
